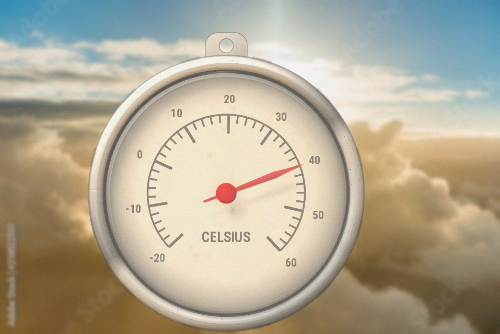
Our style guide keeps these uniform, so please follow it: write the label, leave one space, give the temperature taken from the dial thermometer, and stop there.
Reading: 40 °C
